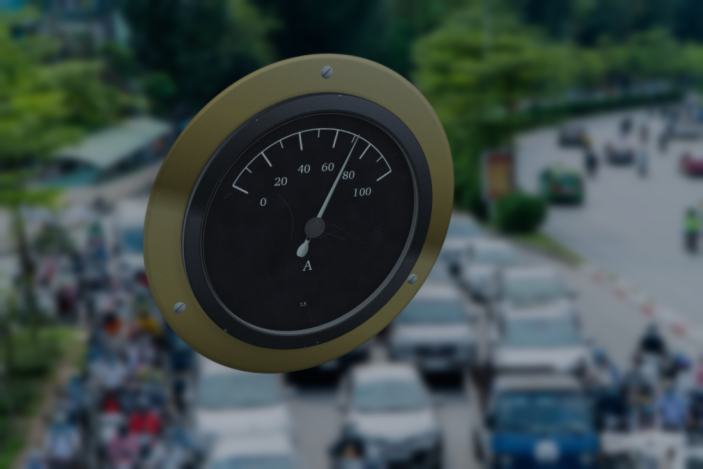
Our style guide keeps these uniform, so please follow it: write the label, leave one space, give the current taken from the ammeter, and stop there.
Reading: 70 A
